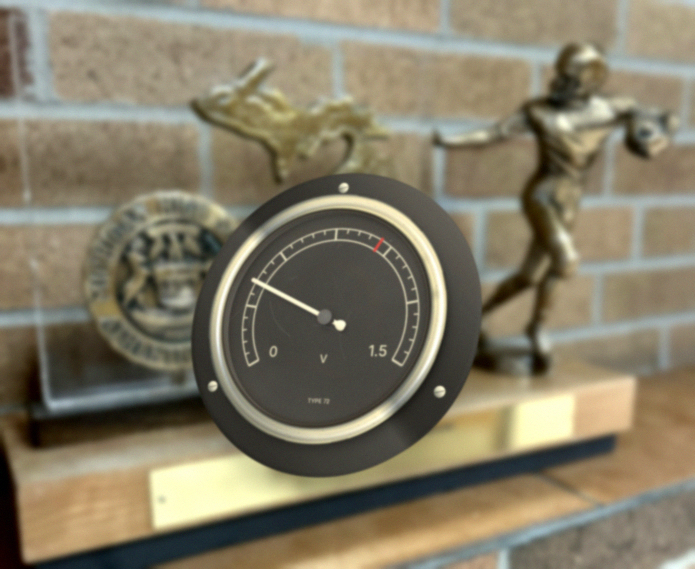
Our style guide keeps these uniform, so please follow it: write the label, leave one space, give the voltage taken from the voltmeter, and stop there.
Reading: 0.35 V
